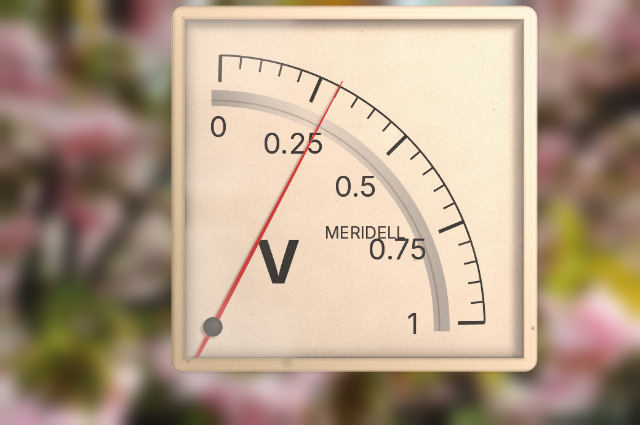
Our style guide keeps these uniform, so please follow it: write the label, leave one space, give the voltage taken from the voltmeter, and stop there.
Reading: 0.3 V
